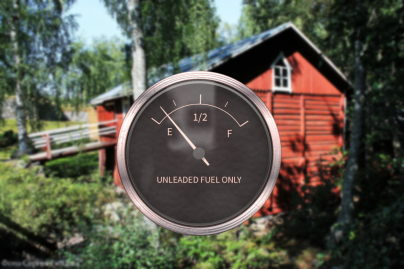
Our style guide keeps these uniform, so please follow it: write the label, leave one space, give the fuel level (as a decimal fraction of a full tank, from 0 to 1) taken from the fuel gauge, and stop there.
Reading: 0.125
